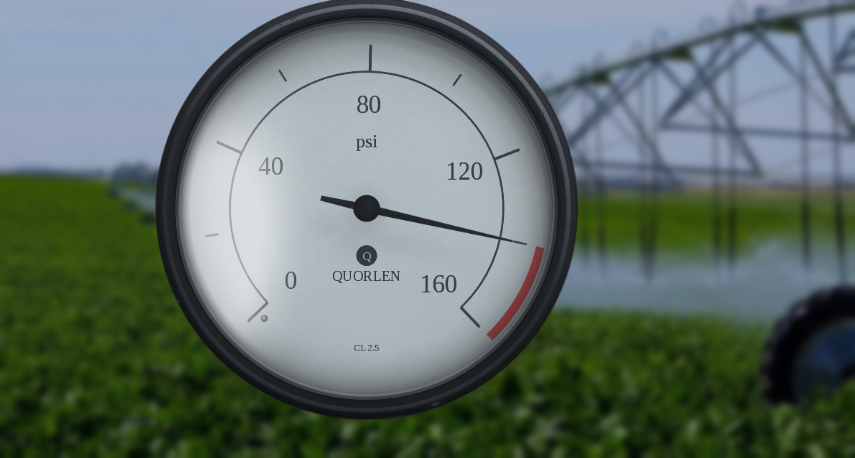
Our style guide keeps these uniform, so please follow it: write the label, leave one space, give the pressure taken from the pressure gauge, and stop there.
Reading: 140 psi
